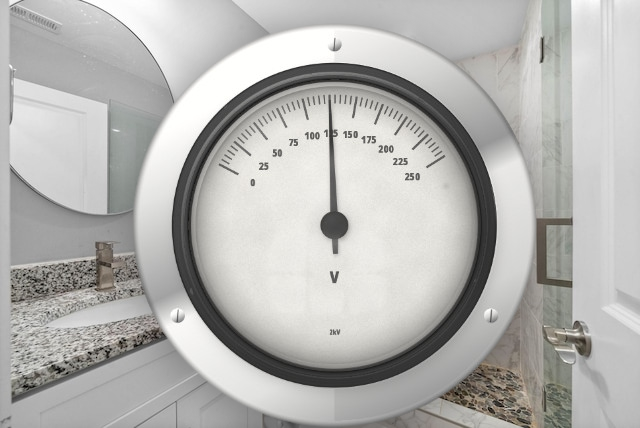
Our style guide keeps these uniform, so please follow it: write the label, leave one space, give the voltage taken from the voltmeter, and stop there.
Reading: 125 V
